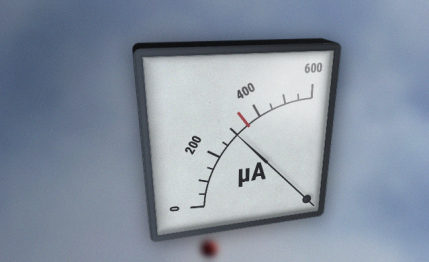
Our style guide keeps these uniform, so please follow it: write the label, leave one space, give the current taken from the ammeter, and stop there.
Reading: 300 µA
